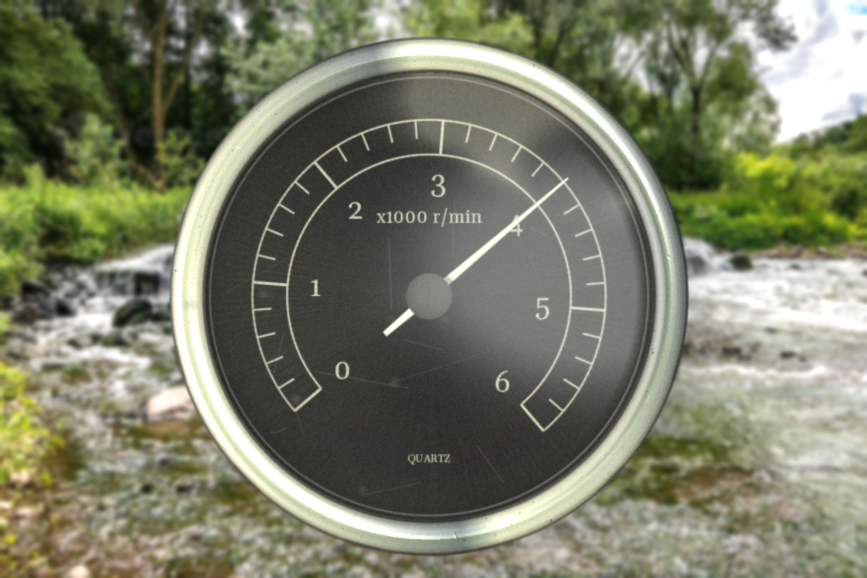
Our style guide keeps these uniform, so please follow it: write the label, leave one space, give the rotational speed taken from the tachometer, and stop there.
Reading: 4000 rpm
